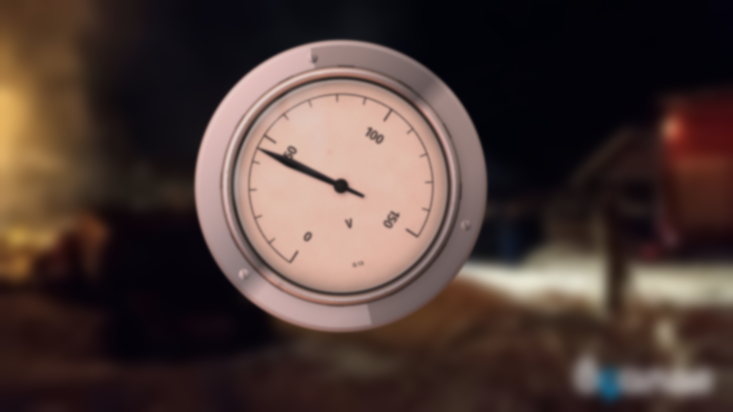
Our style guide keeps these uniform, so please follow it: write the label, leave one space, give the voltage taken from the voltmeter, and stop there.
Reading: 45 V
